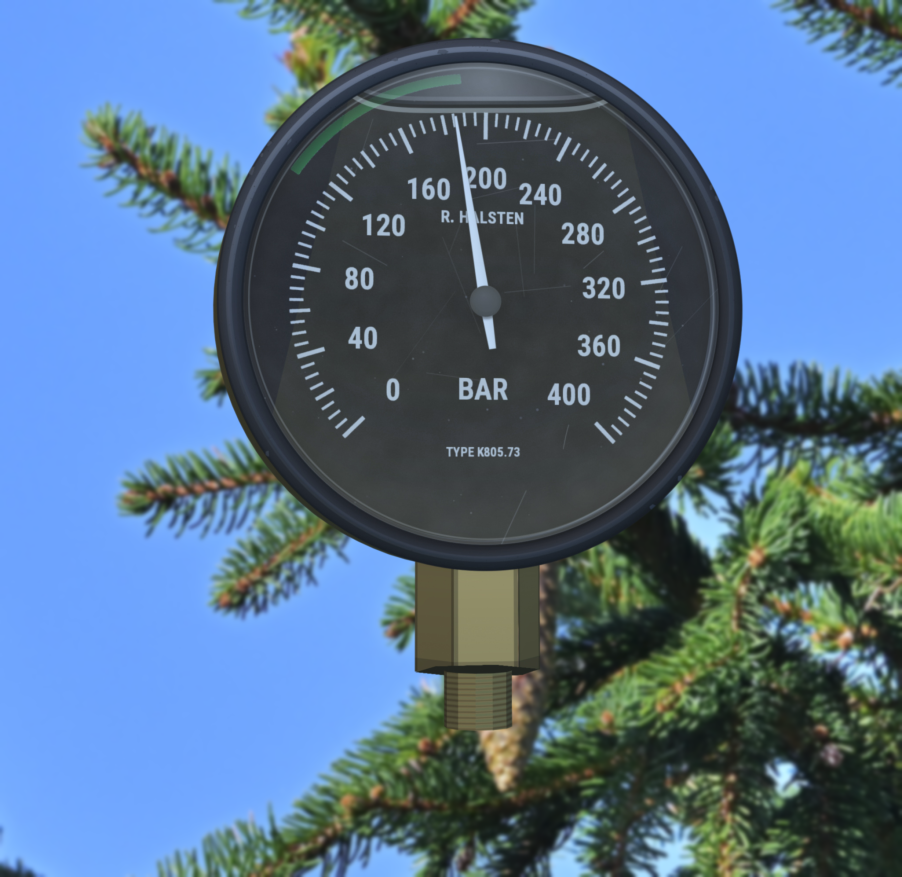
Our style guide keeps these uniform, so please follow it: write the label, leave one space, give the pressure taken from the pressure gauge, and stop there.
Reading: 185 bar
